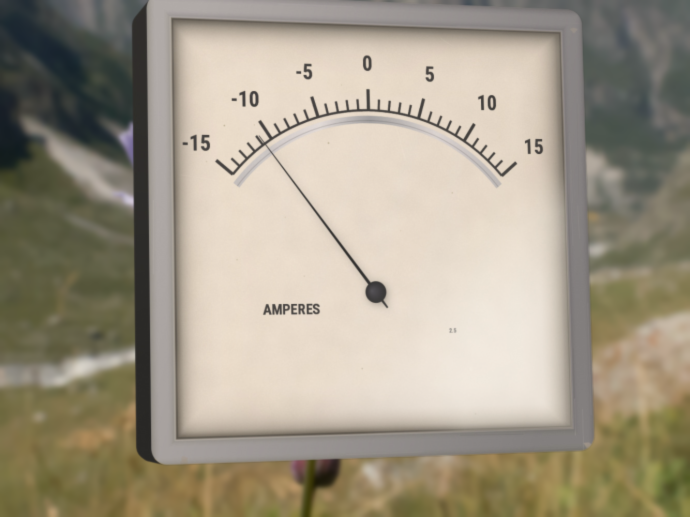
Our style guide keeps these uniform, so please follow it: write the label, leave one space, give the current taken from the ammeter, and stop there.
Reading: -11 A
